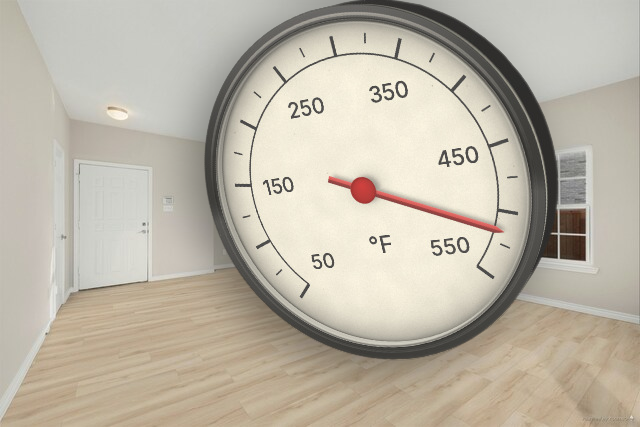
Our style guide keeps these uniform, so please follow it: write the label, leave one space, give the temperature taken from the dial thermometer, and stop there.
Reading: 512.5 °F
